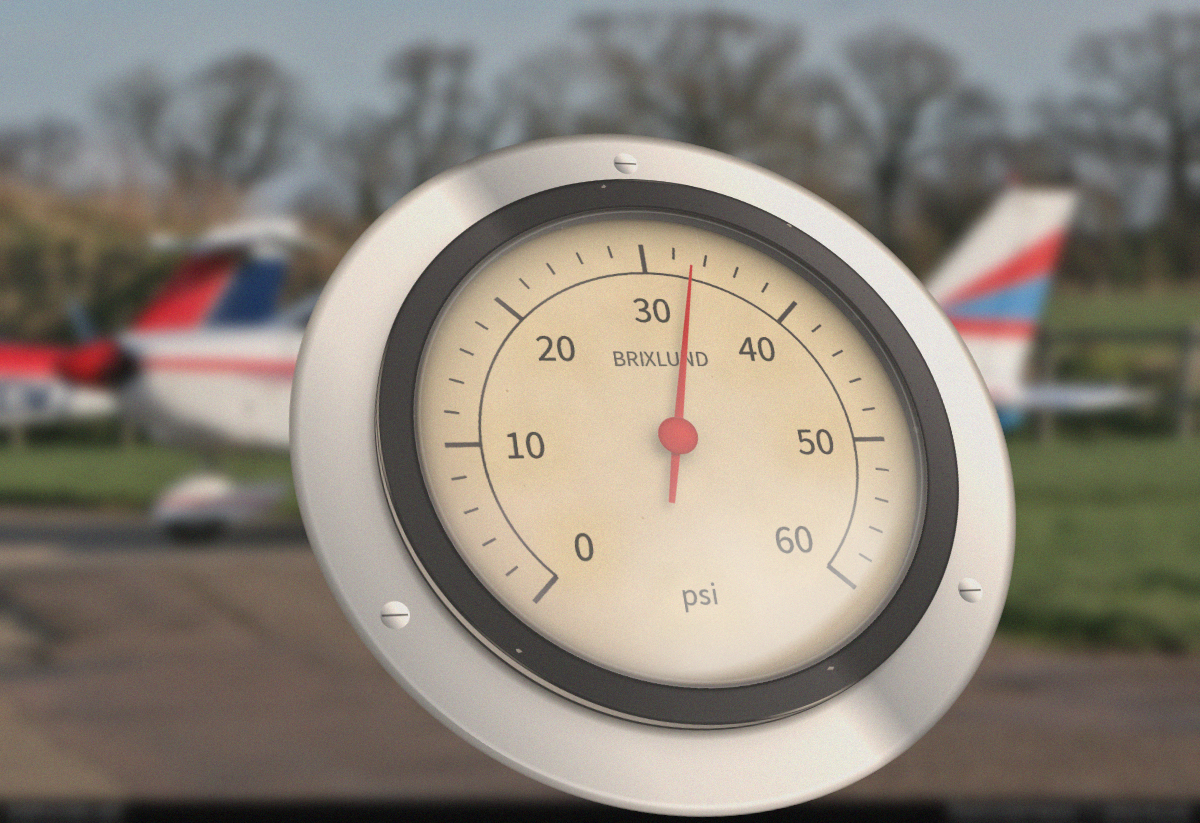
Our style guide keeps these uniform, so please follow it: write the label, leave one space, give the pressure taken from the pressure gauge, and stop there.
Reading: 33 psi
